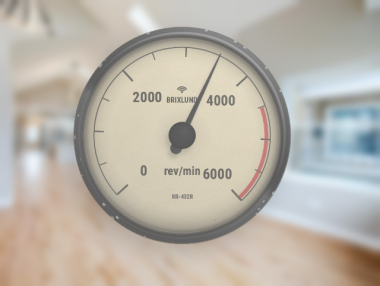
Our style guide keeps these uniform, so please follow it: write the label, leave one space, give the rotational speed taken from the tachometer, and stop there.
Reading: 3500 rpm
